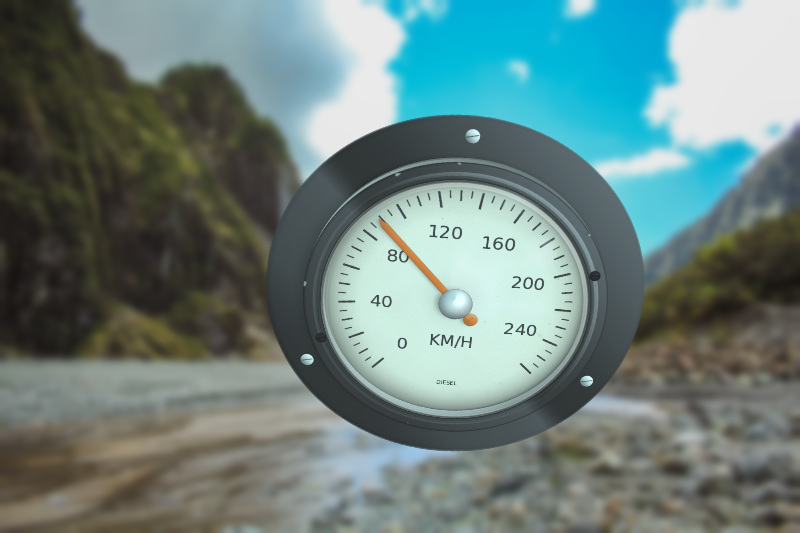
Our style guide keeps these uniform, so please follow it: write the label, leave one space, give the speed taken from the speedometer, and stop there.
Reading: 90 km/h
